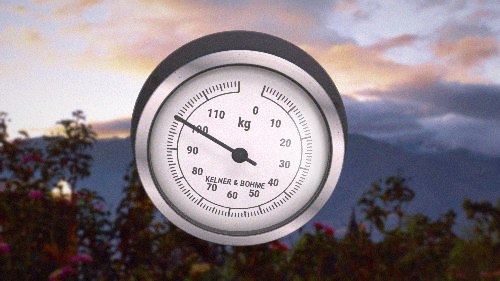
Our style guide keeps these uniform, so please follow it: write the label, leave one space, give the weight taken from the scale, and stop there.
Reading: 100 kg
